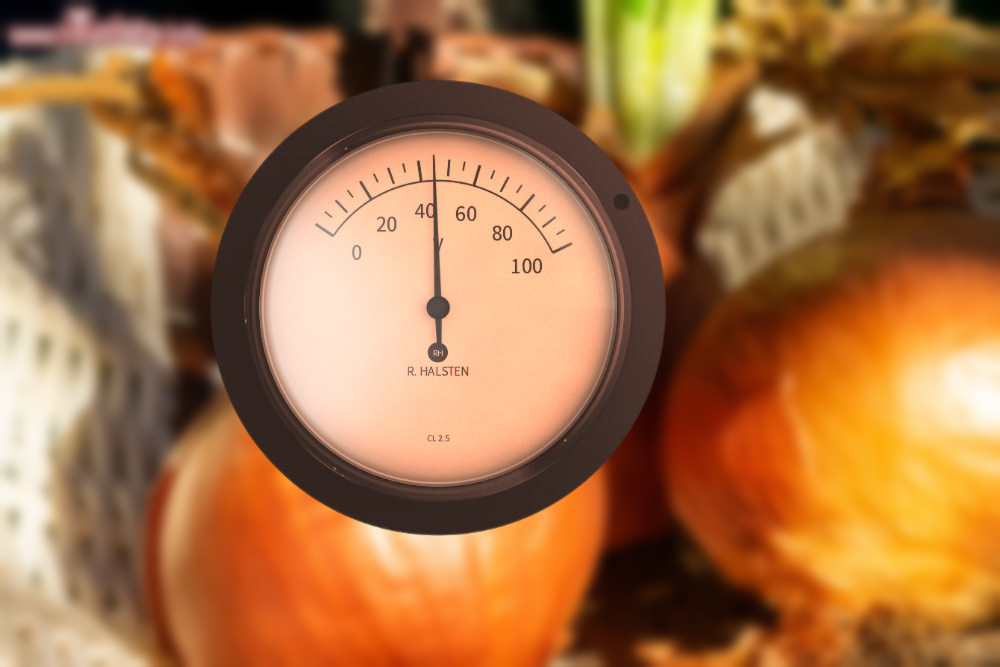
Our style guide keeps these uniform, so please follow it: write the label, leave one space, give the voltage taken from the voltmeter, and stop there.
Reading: 45 V
